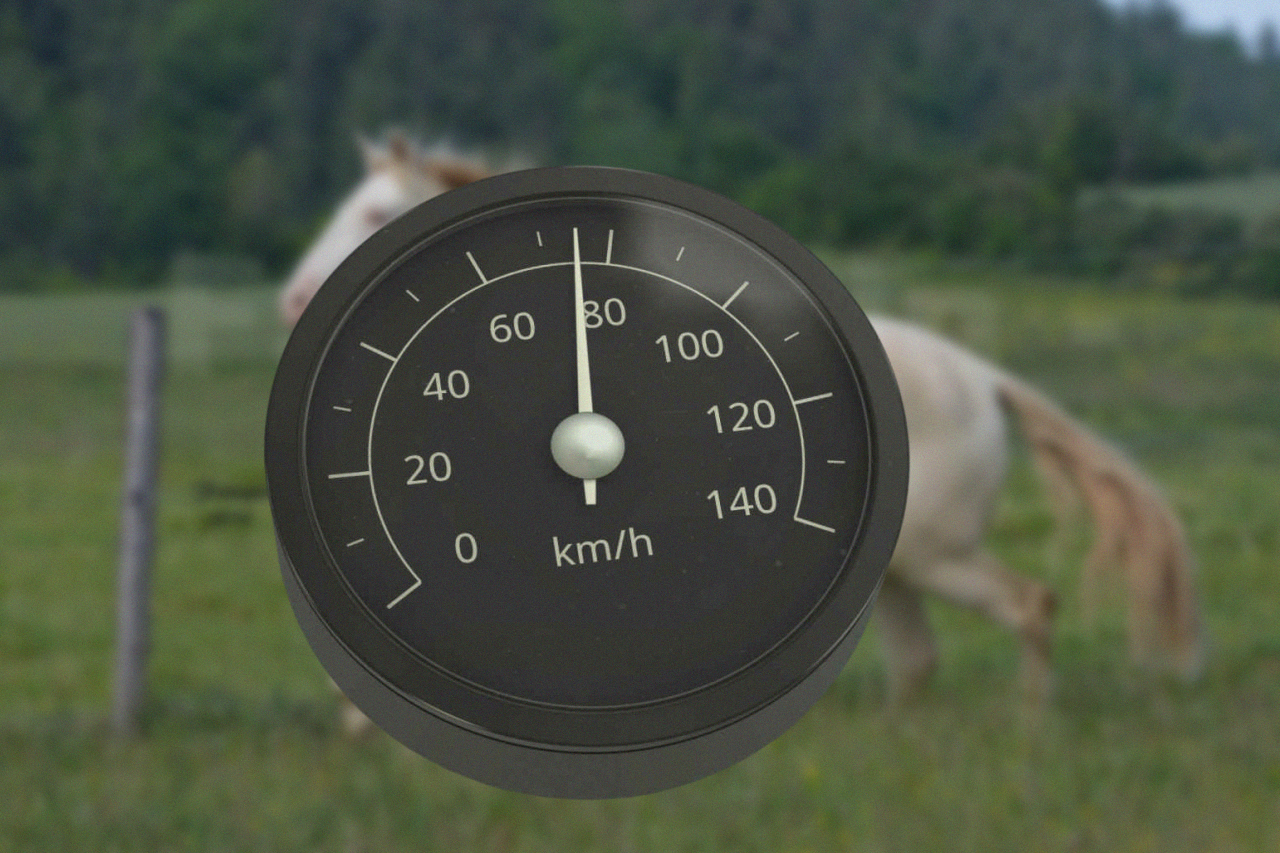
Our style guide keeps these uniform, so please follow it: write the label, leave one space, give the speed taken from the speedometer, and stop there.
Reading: 75 km/h
